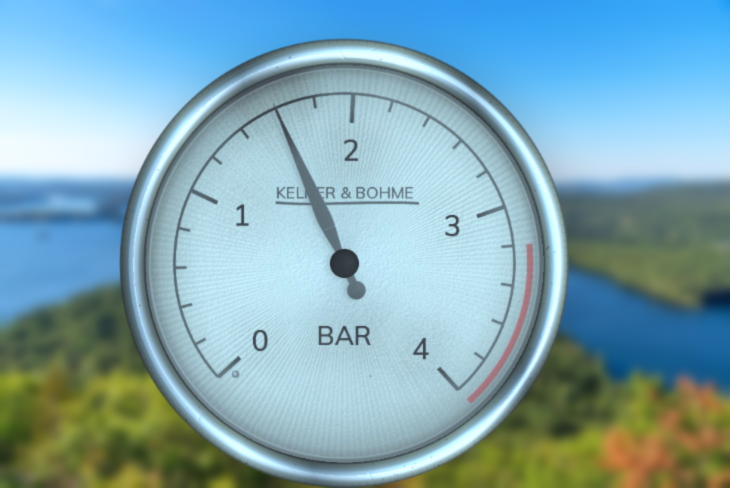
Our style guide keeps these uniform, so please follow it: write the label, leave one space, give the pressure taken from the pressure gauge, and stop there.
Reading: 1.6 bar
